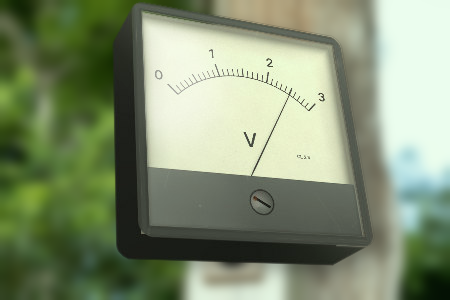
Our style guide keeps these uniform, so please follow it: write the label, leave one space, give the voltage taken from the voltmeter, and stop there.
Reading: 2.5 V
